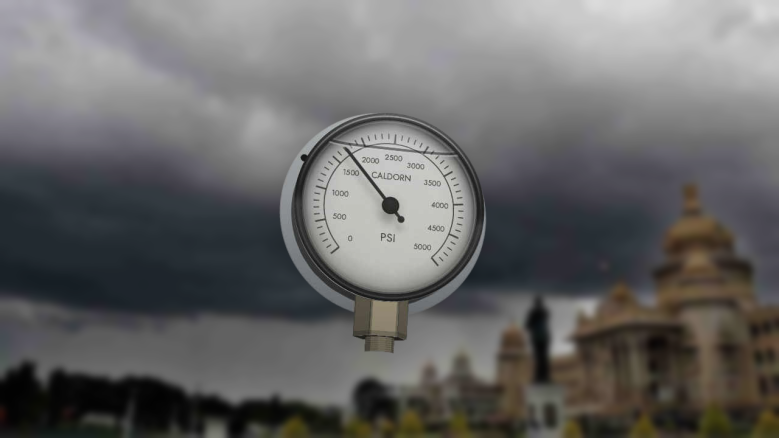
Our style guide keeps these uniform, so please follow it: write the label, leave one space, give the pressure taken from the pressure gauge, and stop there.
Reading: 1700 psi
